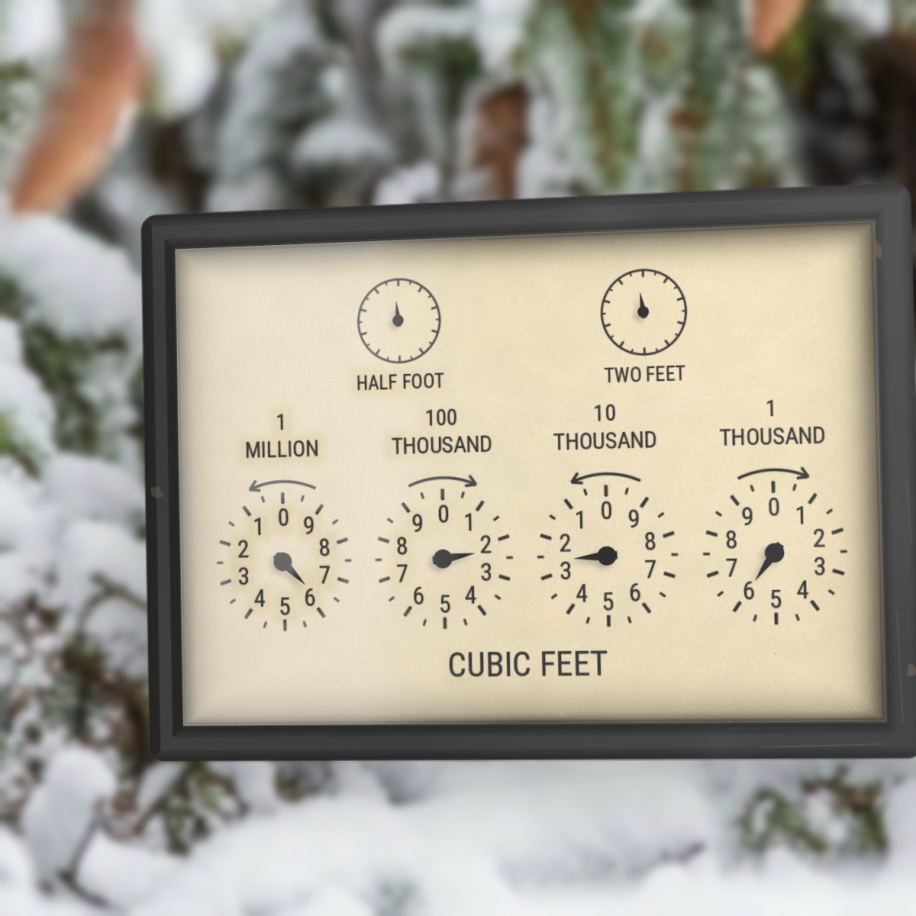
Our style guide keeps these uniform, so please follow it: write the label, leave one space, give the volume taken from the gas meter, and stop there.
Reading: 622600 ft³
